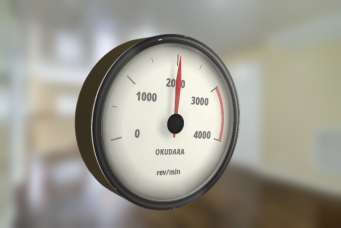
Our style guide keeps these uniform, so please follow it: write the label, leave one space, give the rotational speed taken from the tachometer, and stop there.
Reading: 2000 rpm
